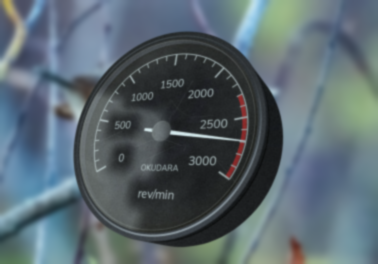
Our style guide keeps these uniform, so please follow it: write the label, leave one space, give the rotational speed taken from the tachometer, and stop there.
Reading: 2700 rpm
